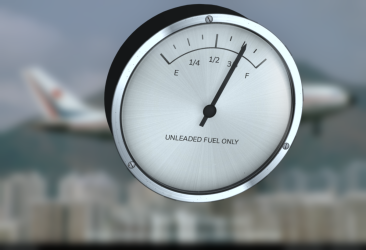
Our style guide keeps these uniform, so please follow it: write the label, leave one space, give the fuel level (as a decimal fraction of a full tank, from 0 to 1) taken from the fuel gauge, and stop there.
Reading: 0.75
